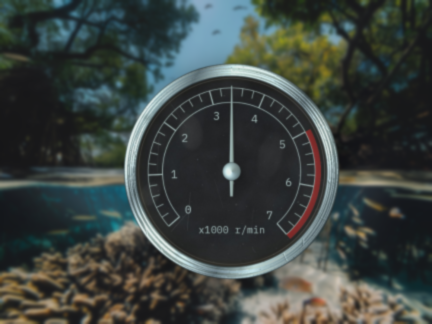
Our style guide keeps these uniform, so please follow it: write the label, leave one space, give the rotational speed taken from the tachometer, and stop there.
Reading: 3400 rpm
